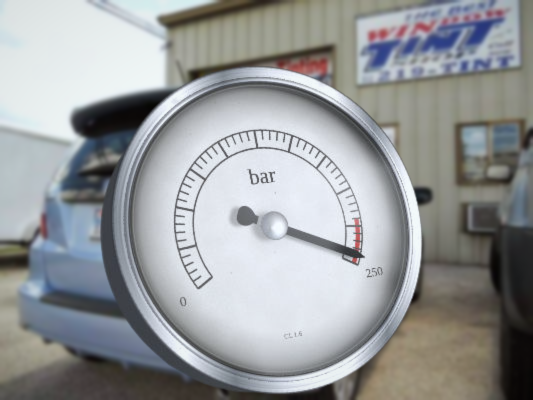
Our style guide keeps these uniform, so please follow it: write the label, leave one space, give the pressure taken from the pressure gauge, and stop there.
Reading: 245 bar
